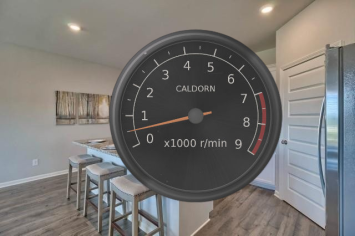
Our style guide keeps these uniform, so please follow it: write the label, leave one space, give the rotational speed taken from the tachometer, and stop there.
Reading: 500 rpm
